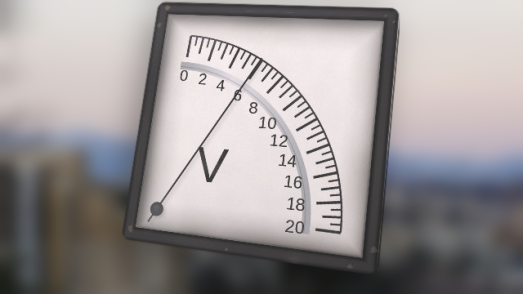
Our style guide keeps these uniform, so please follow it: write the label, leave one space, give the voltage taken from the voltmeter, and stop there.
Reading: 6 V
